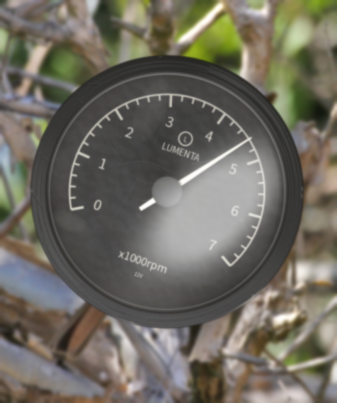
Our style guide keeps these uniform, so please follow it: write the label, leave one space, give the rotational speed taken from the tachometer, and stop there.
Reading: 4600 rpm
